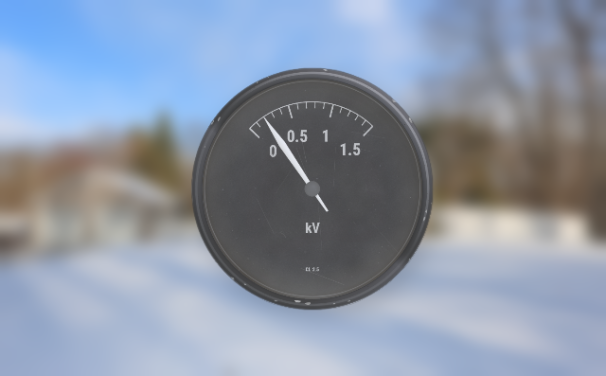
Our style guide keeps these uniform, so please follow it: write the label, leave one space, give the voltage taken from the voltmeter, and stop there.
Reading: 0.2 kV
